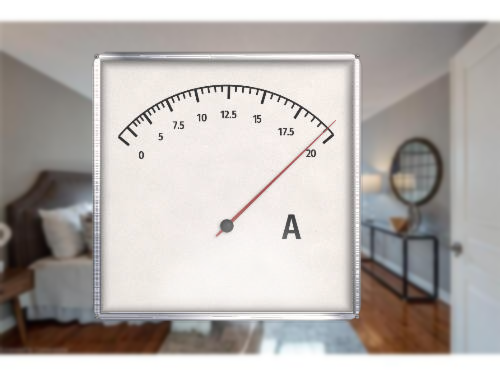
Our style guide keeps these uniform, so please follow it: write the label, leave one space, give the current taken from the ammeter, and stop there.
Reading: 19.5 A
